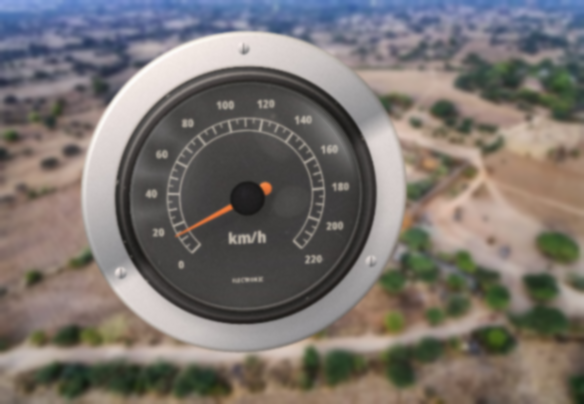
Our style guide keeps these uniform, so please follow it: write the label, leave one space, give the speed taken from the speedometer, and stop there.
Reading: 15 km/h
